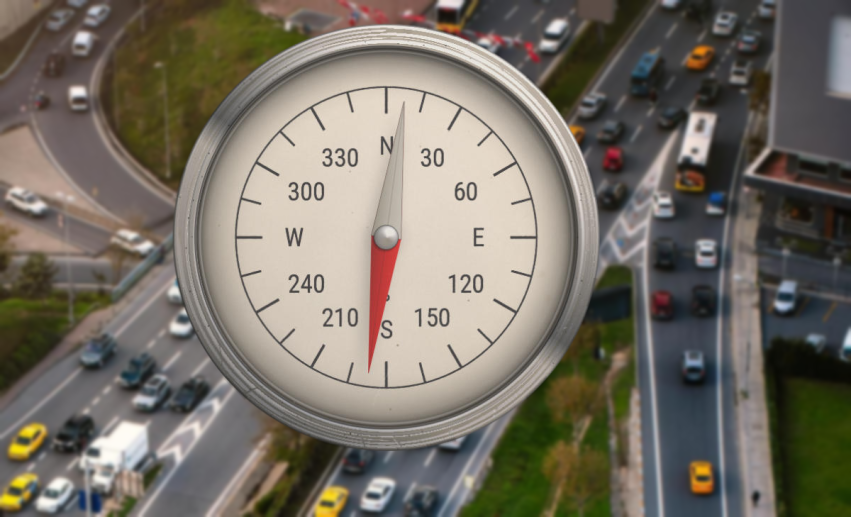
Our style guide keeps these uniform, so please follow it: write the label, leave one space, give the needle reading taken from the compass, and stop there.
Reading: 187.5 °
